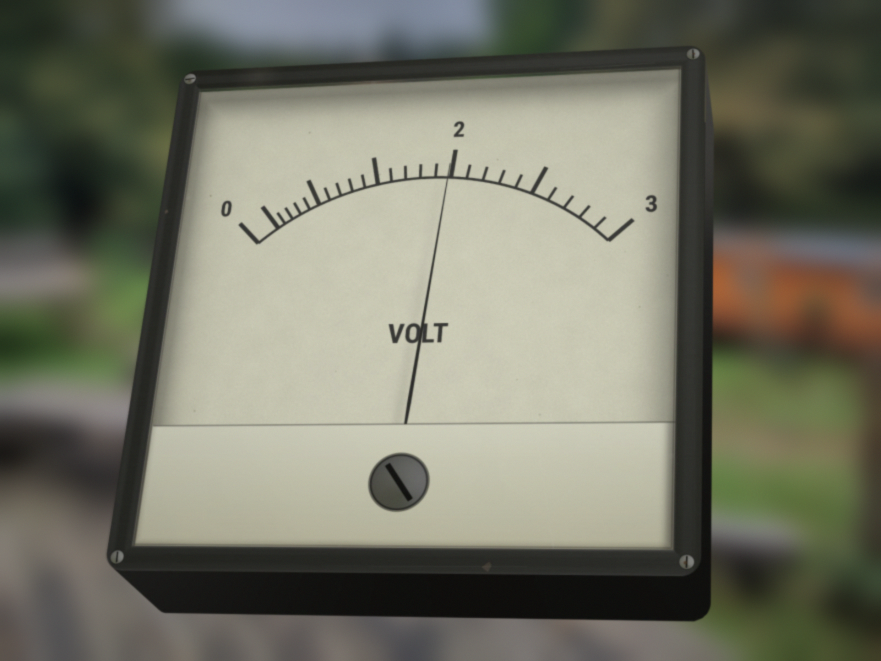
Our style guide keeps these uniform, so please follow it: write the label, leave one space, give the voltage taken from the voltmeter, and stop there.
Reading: 2 V
